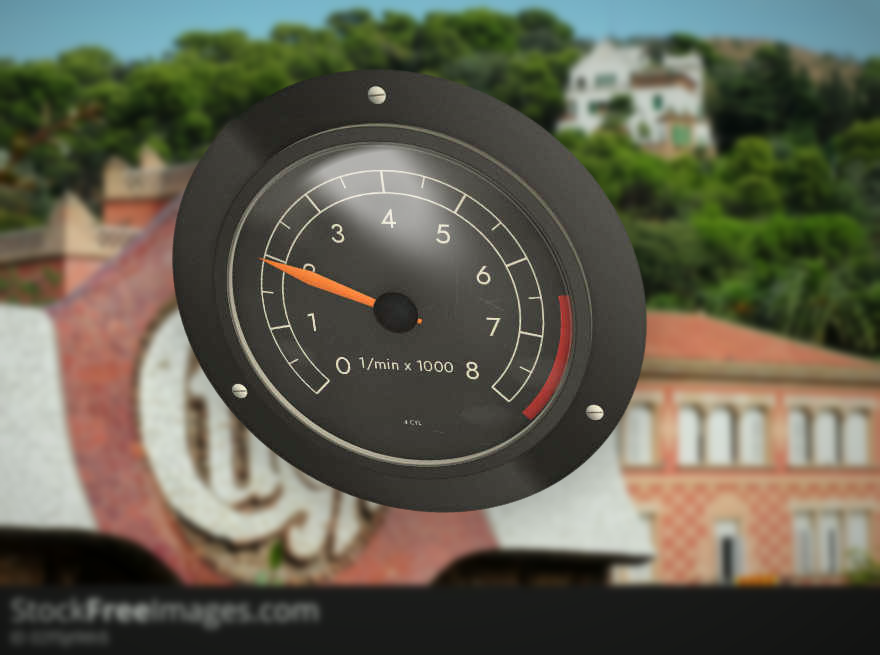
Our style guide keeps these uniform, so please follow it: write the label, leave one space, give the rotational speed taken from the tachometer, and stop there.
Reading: 2000 rpm
